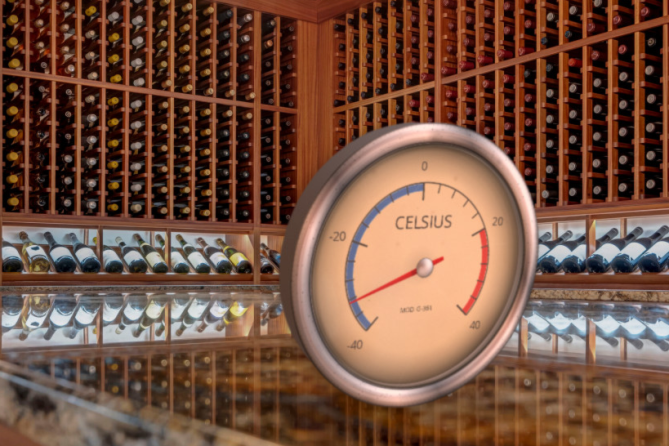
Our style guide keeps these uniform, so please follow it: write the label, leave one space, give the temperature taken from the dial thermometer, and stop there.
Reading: -32 °C
